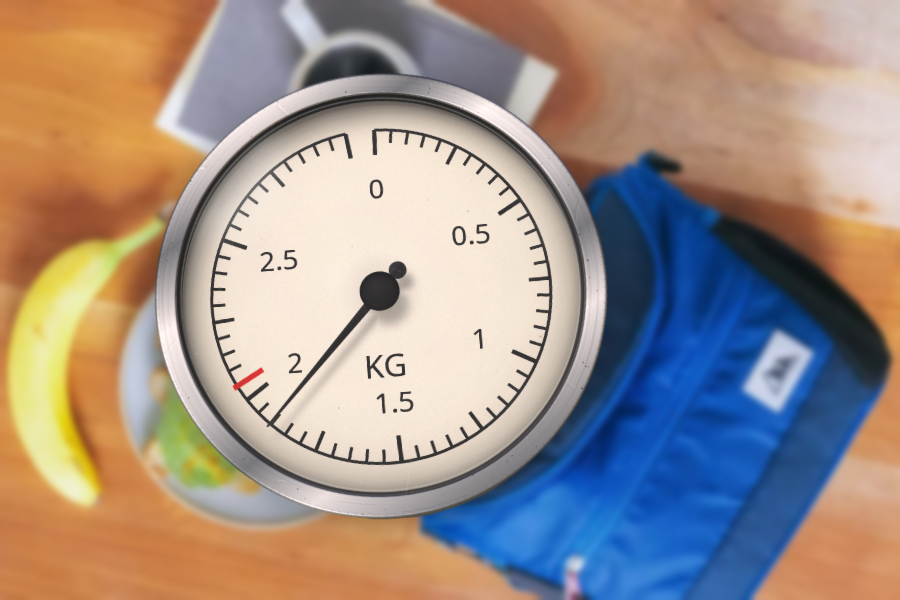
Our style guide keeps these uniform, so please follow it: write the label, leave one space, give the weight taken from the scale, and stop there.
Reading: 1.9 kg
